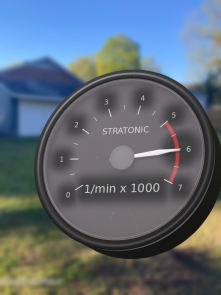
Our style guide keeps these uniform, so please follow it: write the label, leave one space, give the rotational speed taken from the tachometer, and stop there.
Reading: 6000 rpm
